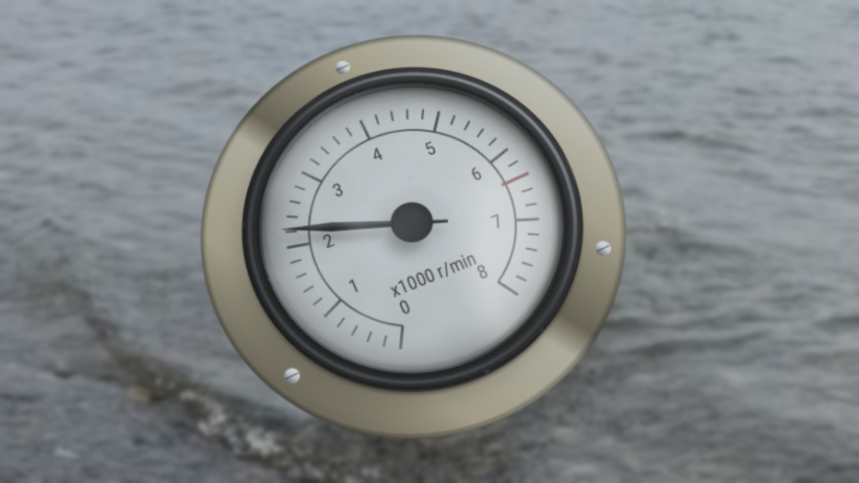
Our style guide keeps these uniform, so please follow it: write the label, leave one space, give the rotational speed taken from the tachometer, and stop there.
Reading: 2200 rpm
